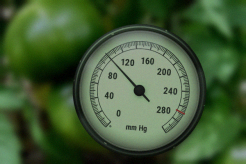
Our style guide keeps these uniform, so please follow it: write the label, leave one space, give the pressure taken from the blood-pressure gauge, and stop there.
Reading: 100 mmHg
